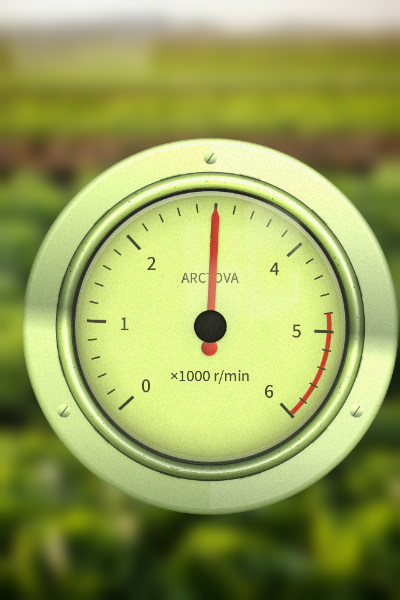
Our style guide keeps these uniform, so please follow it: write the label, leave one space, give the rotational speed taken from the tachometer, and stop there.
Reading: 3000 rpm
